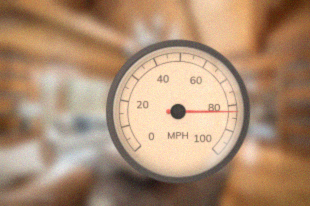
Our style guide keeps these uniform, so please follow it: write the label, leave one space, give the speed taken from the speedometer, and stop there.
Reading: 82.5 mph
